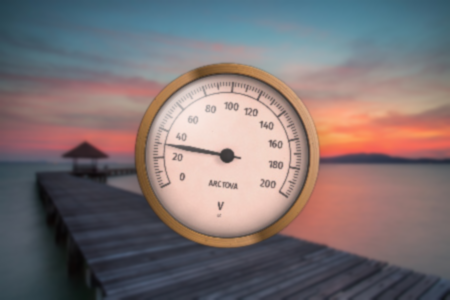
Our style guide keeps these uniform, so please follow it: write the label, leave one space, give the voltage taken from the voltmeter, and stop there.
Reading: 30 V
